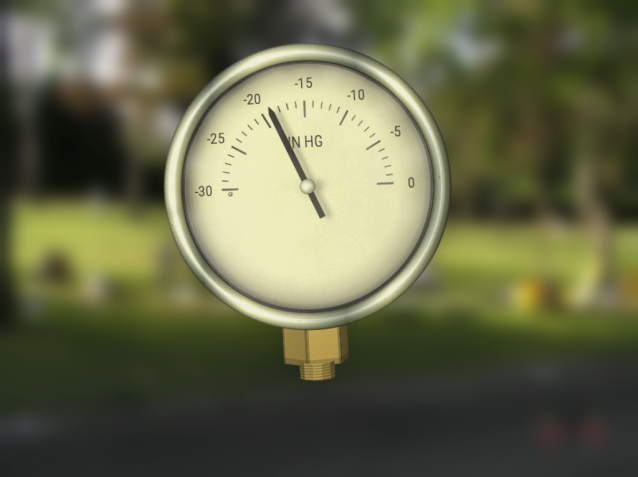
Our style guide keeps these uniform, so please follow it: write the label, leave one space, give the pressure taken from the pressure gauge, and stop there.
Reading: -19 inHg
